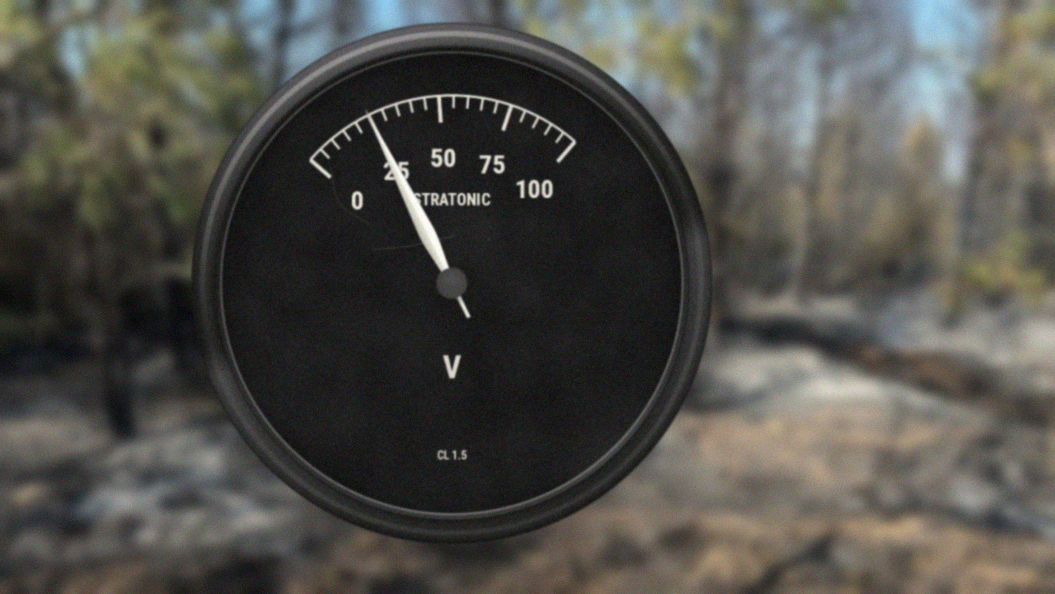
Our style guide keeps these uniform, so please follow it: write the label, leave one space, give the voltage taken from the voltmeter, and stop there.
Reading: 25 V
